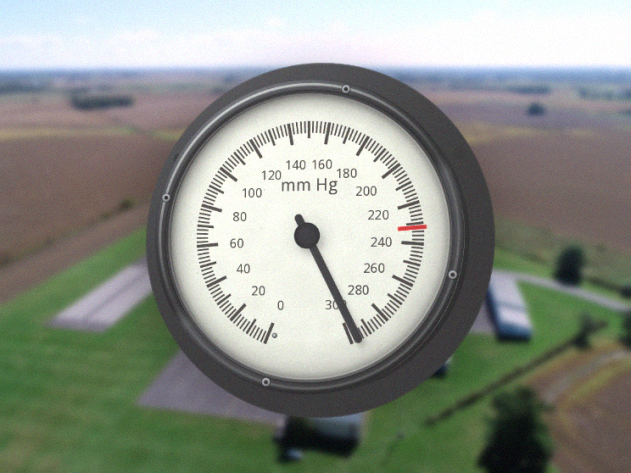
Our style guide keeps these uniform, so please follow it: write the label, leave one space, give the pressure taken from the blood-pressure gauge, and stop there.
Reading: 296 mmHg
